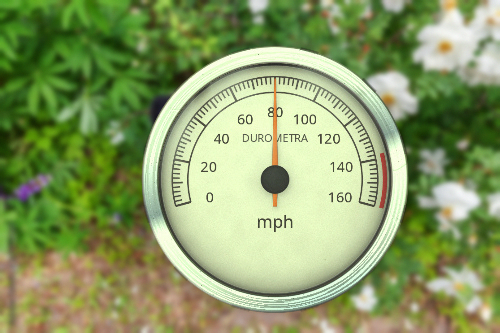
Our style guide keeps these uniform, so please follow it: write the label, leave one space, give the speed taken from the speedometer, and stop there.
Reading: 80 mph
